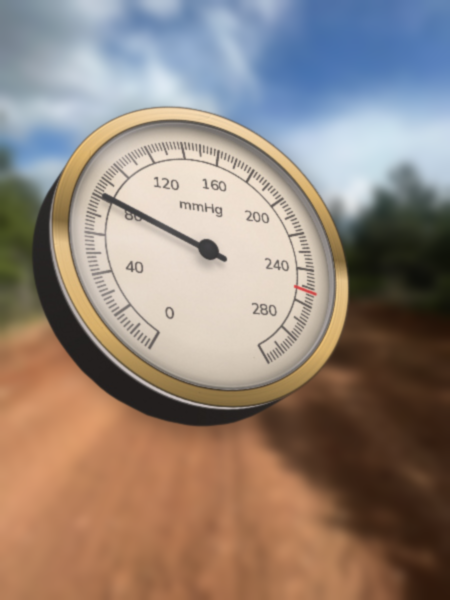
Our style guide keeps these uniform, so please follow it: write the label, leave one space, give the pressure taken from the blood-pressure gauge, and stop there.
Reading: 80 mmHg
